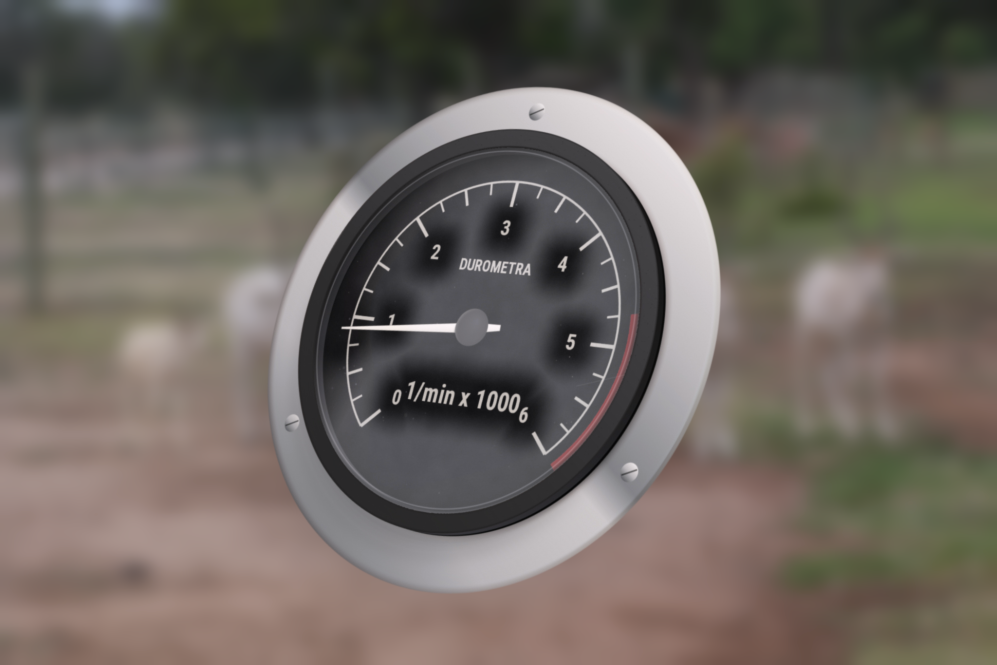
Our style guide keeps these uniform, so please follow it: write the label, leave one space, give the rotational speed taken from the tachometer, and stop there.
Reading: 875 rpm
